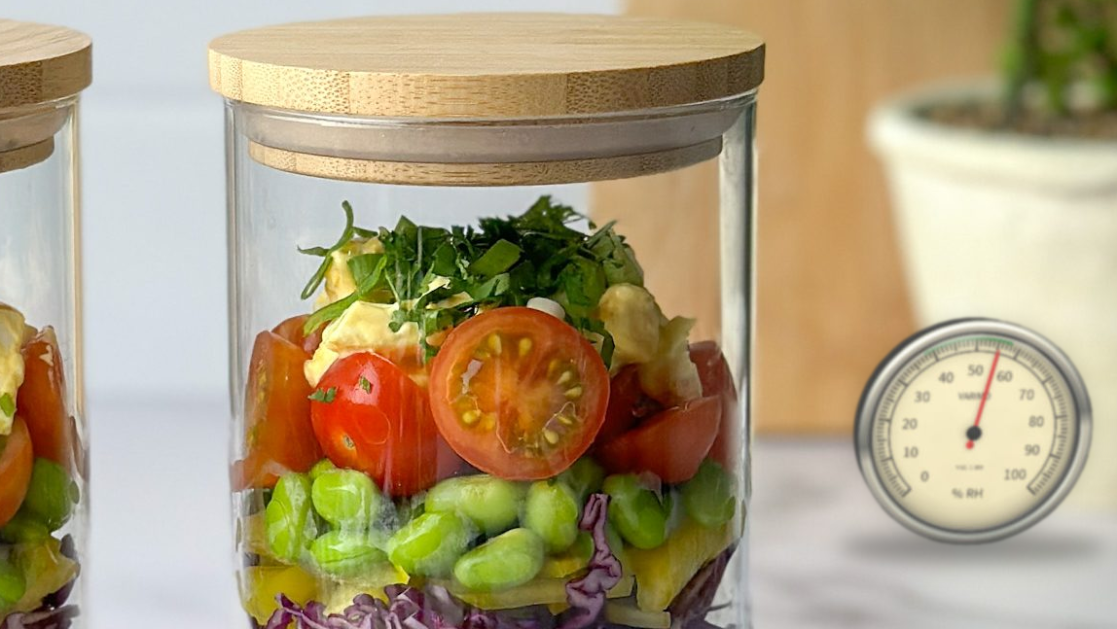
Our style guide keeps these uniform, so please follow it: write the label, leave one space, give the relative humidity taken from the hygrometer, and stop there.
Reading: 55 %
